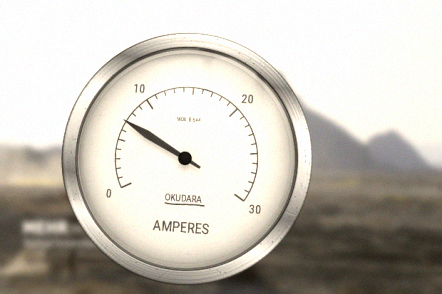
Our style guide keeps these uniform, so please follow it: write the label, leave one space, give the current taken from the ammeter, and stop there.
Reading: 7 A
